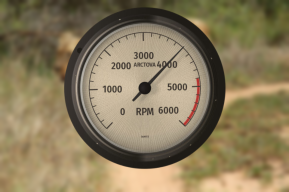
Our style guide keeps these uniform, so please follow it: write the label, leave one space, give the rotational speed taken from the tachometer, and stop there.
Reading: 4000 rpm
